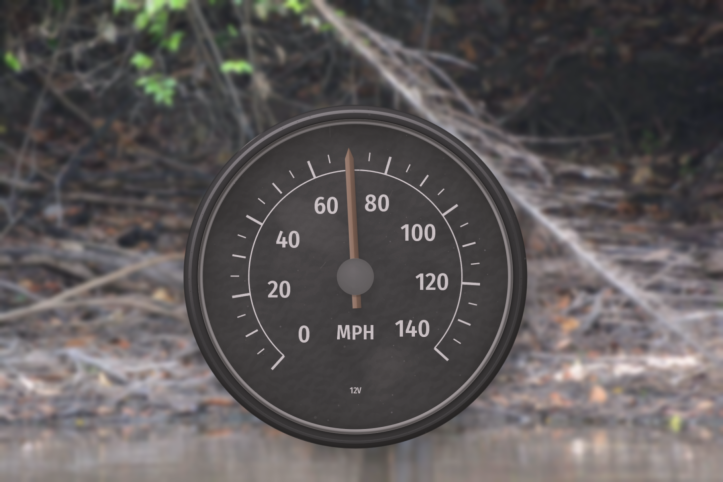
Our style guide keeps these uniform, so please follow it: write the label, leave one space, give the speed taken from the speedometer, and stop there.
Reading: 70 mph
